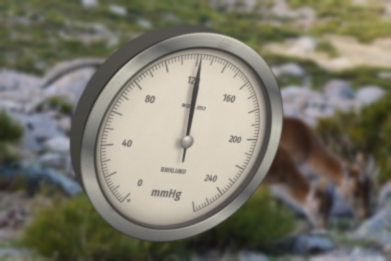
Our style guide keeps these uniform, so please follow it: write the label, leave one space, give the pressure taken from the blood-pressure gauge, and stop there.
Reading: 120 mmHg
